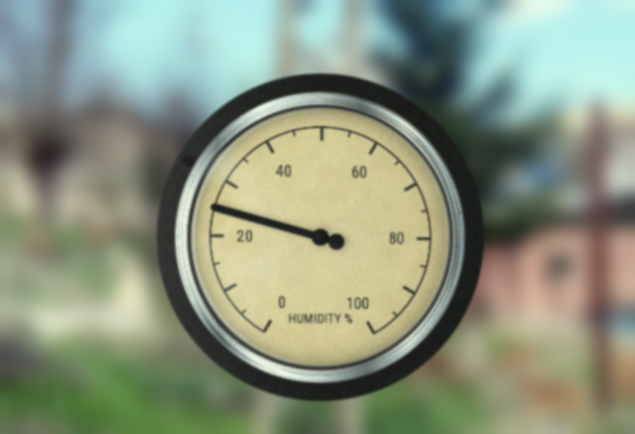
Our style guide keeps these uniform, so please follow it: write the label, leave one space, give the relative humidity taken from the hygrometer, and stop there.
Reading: 25 %
